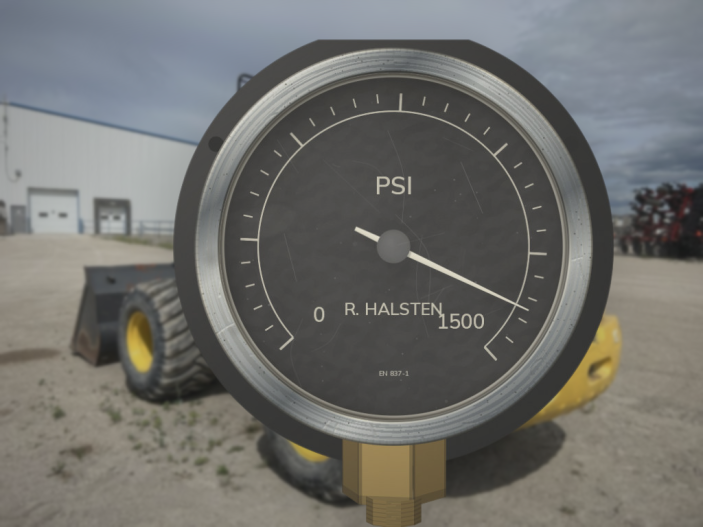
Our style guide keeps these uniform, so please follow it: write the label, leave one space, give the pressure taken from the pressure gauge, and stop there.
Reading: 1375 psi
